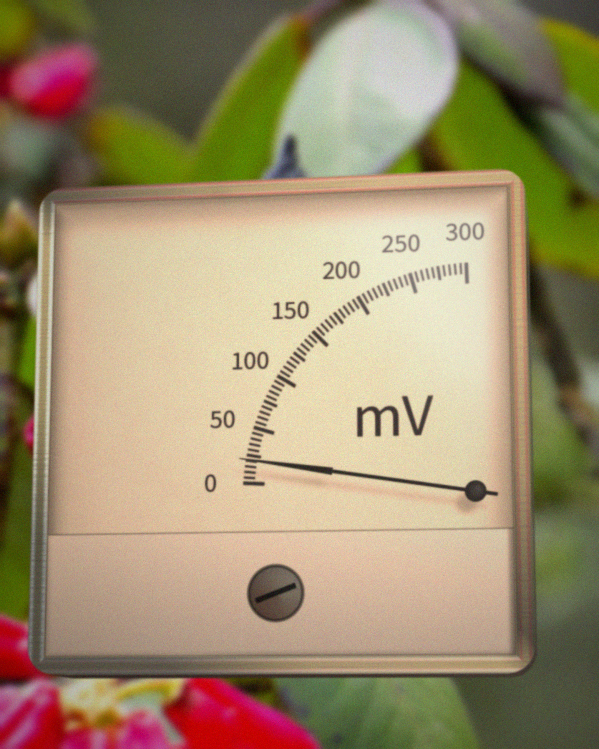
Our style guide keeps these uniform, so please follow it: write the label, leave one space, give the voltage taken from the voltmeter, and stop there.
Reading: 20 mV
